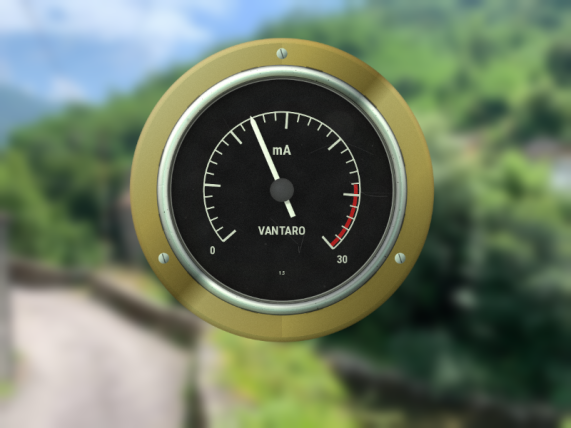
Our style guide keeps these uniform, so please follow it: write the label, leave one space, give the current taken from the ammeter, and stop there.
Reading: 12 mA
